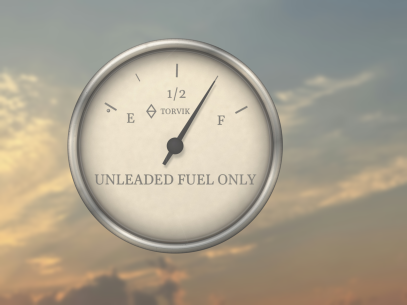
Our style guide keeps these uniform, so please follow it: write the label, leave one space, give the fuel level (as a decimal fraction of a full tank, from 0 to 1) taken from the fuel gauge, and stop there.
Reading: 0.75
